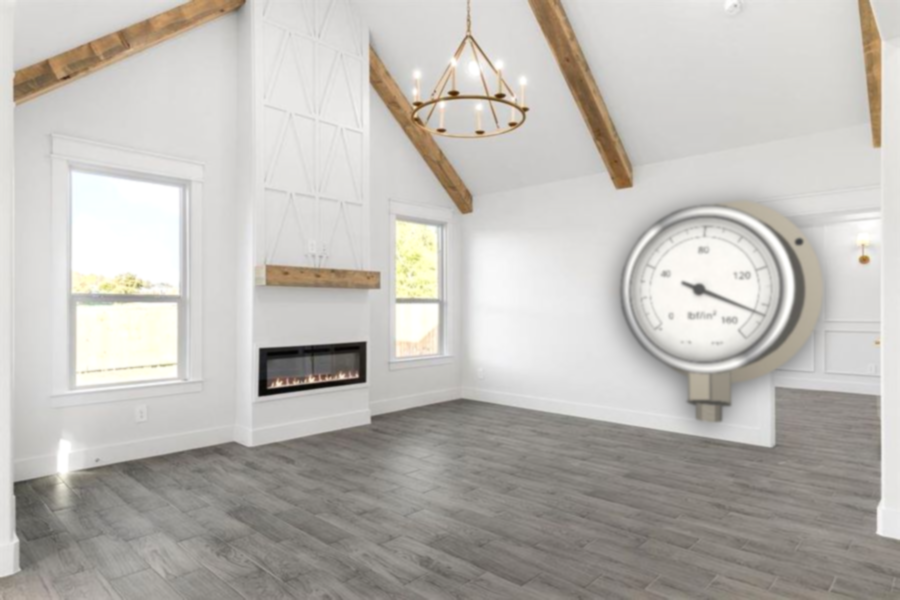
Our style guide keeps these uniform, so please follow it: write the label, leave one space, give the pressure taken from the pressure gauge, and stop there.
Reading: 145 psi
